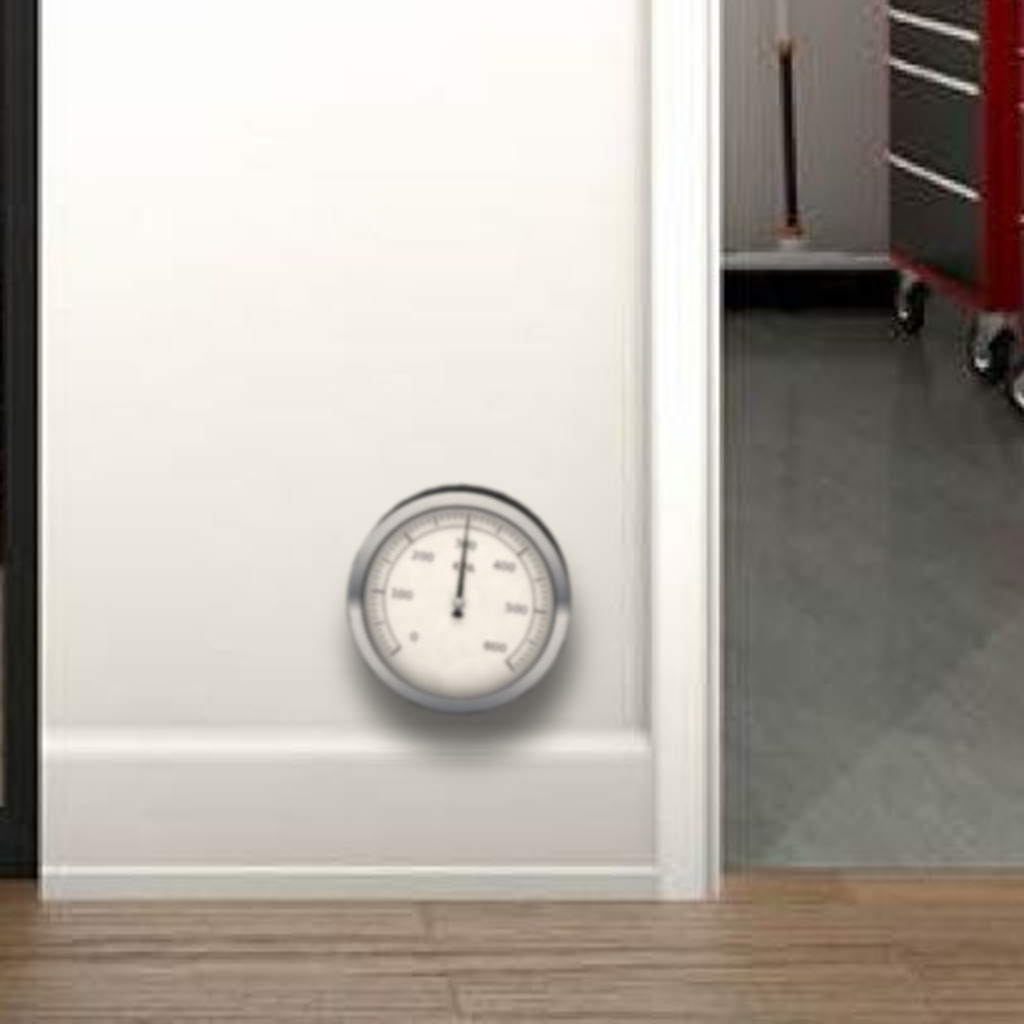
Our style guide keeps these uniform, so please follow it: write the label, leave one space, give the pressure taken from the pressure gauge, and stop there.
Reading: 300 kPa
